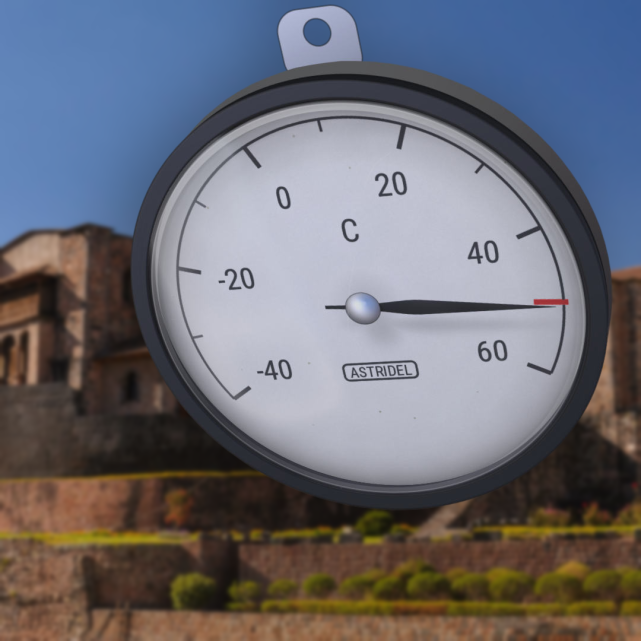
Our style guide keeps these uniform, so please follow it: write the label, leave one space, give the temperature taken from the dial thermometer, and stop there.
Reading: 50 °C
